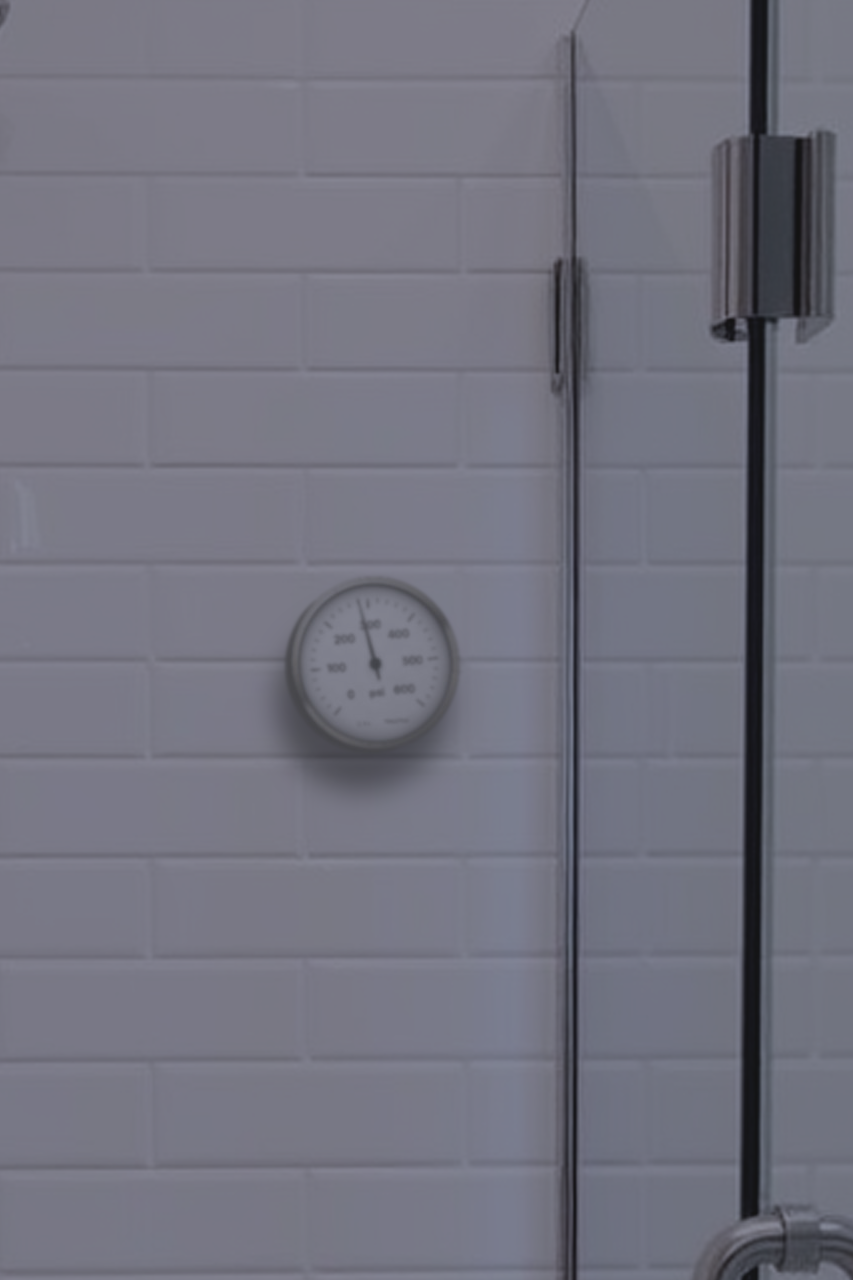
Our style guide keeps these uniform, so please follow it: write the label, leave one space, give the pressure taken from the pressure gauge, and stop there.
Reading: 280 psi
